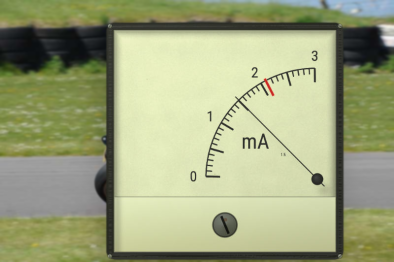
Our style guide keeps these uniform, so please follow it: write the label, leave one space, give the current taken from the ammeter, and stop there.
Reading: 1.5 mA
